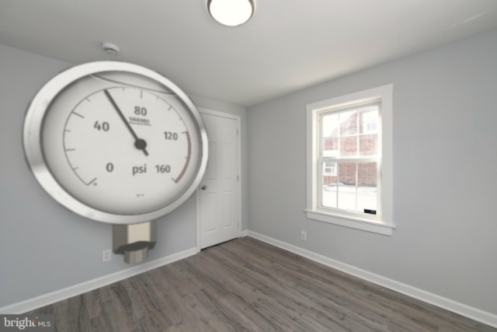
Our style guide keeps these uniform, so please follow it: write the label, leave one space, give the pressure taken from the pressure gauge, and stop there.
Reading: 60 psi
